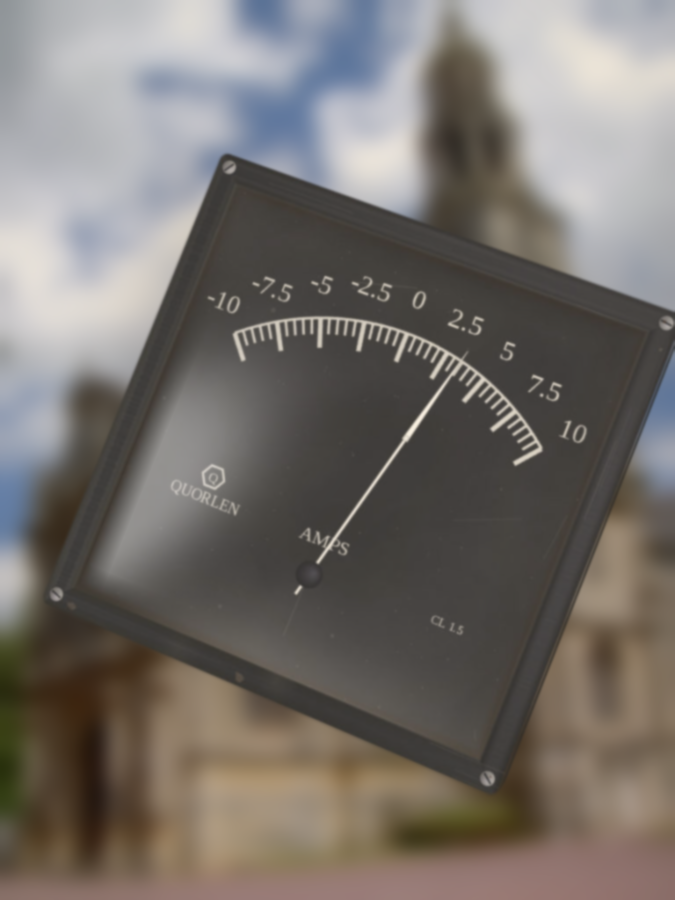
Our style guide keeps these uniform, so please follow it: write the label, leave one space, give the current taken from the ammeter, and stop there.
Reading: 3.5 A
